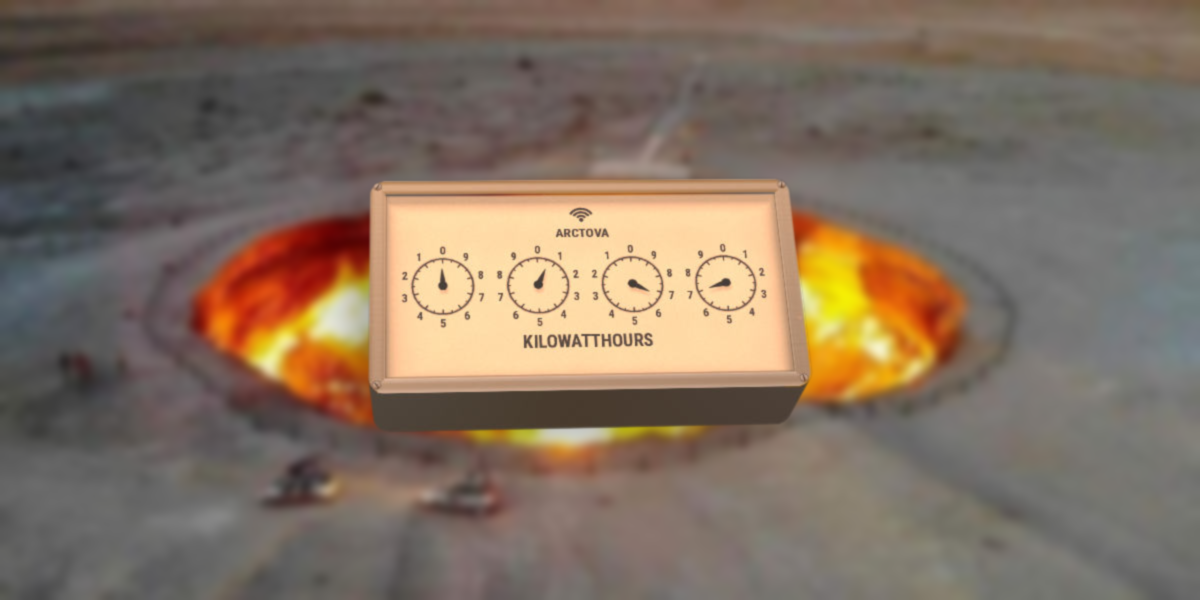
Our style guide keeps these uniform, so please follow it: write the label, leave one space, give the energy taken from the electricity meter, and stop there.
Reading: 67 kWh
